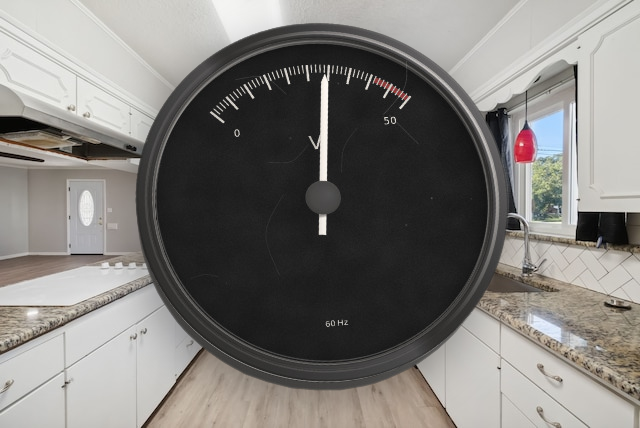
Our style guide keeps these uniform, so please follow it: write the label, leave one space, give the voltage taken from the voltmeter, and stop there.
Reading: 29 V
